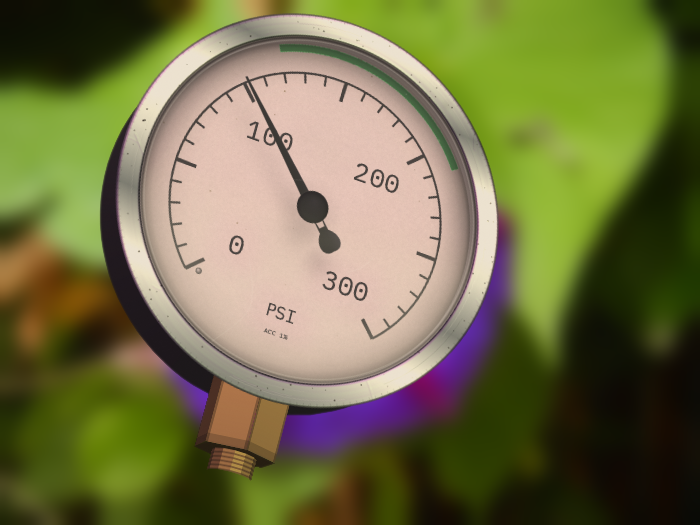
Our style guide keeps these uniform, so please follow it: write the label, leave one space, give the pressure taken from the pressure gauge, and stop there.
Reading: 100 psi
